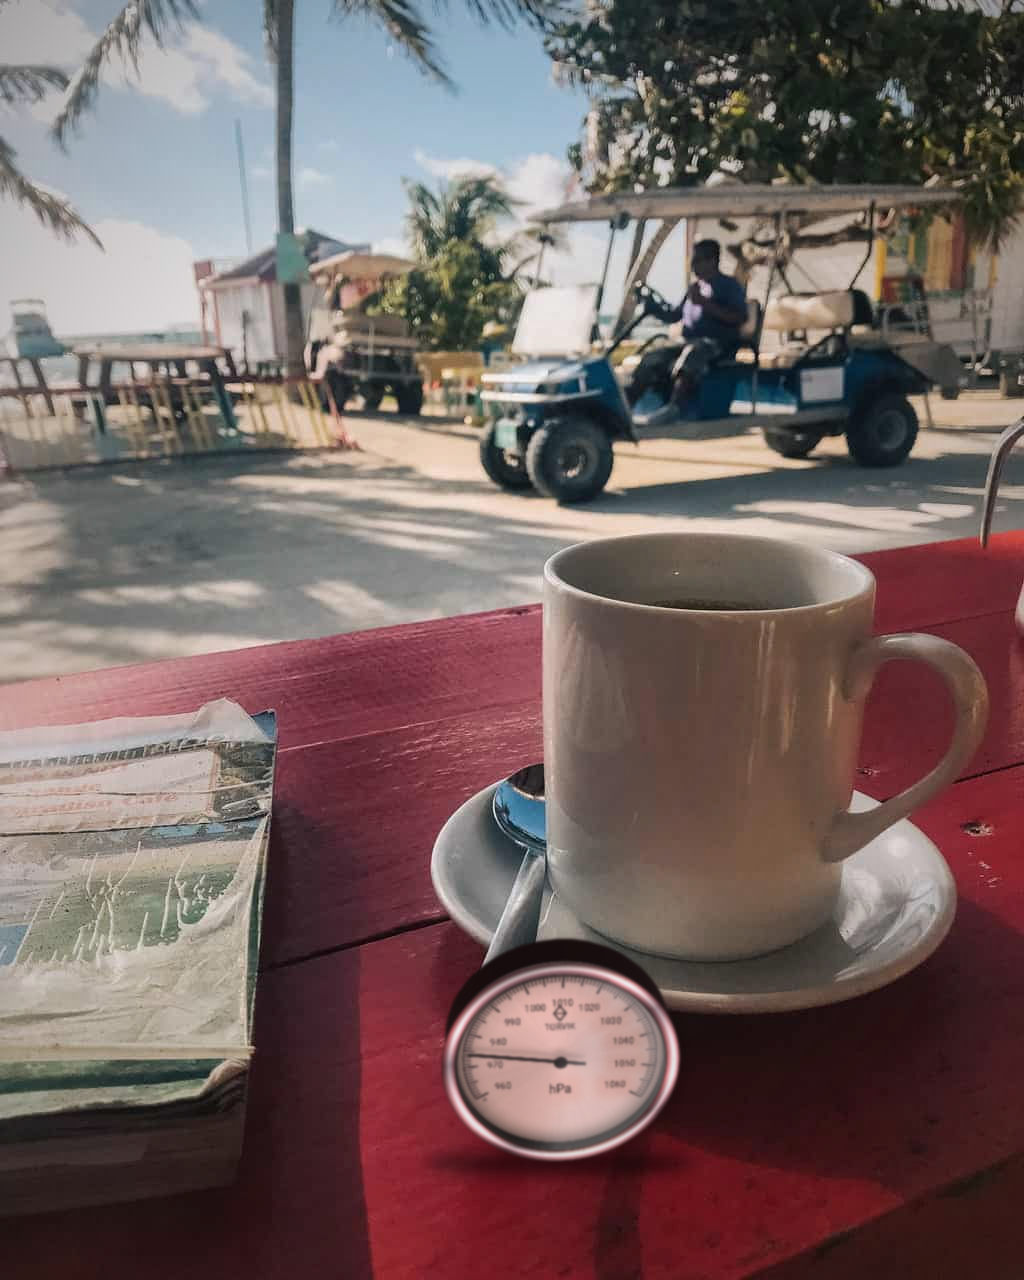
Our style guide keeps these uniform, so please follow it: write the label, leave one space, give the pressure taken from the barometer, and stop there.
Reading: 975 hPa
